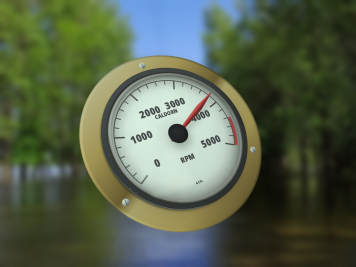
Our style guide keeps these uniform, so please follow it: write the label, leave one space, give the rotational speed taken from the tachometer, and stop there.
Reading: 3800 rpm
